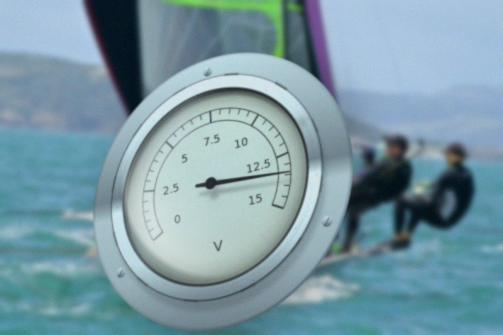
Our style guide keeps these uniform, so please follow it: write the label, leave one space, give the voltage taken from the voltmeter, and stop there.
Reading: 13.5 V
